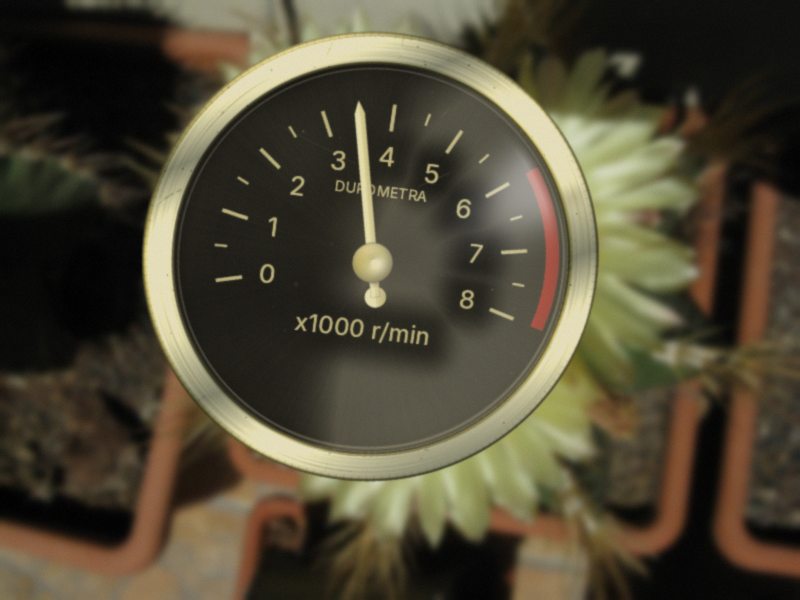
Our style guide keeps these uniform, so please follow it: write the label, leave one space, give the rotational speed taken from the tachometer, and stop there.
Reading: 3500 rpm
